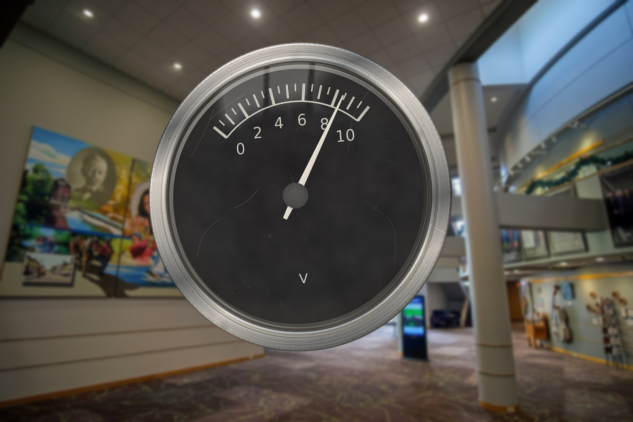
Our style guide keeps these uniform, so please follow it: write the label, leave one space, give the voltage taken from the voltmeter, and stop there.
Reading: 8.5 V
